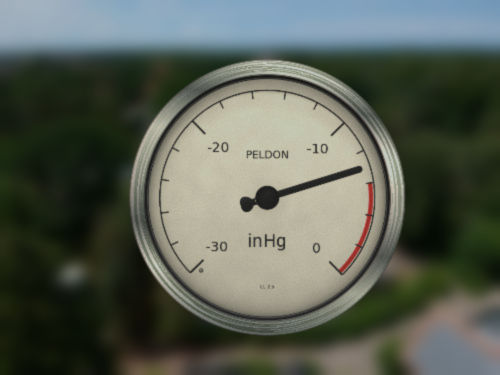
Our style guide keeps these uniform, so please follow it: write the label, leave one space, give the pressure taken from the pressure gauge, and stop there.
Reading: -7 inHg
